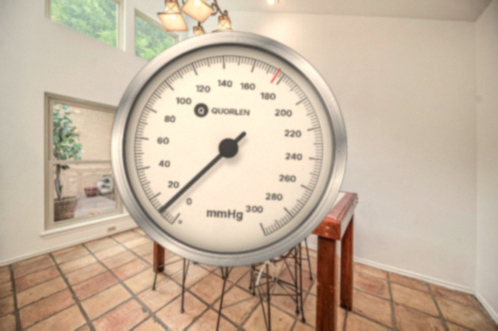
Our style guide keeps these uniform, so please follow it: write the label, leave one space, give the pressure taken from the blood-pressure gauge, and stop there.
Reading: 10 mmHg
